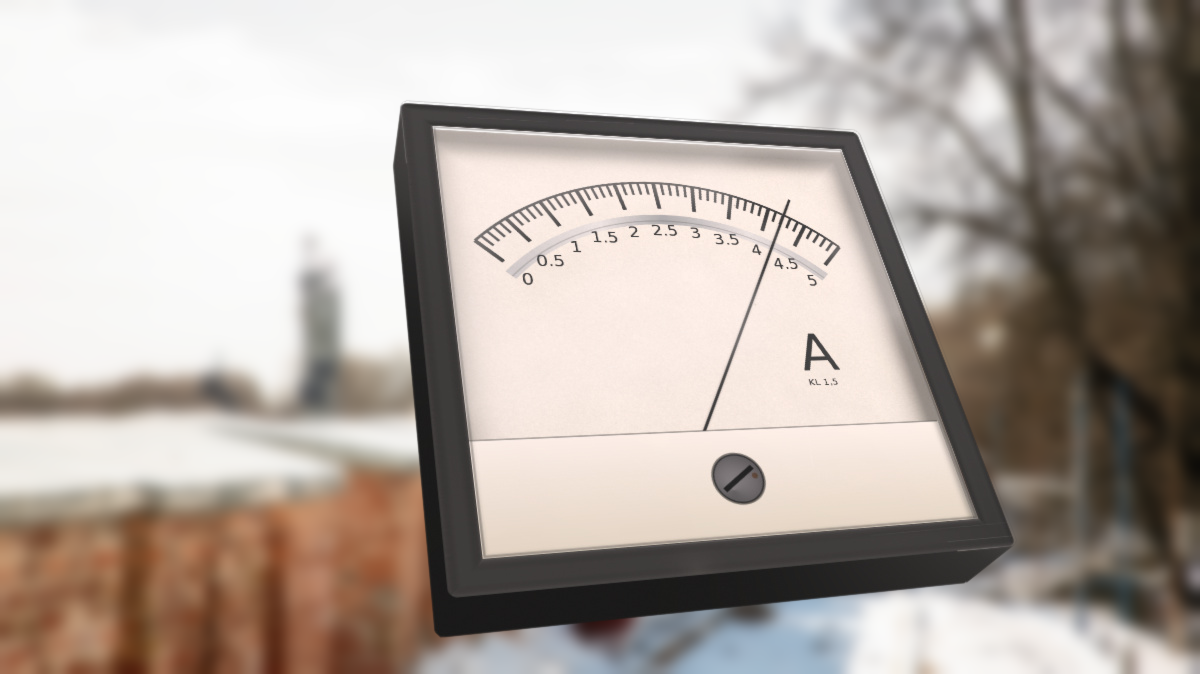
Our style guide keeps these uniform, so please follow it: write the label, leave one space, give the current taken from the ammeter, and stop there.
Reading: 4.2 A
